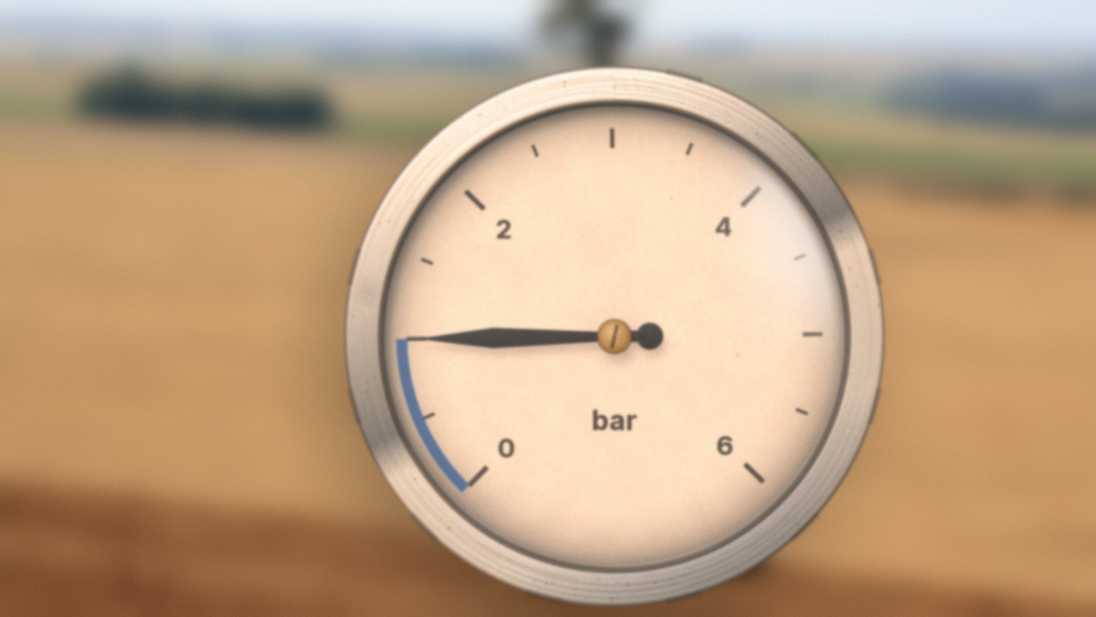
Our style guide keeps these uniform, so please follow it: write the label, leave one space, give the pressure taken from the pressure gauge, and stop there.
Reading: 1 bar
